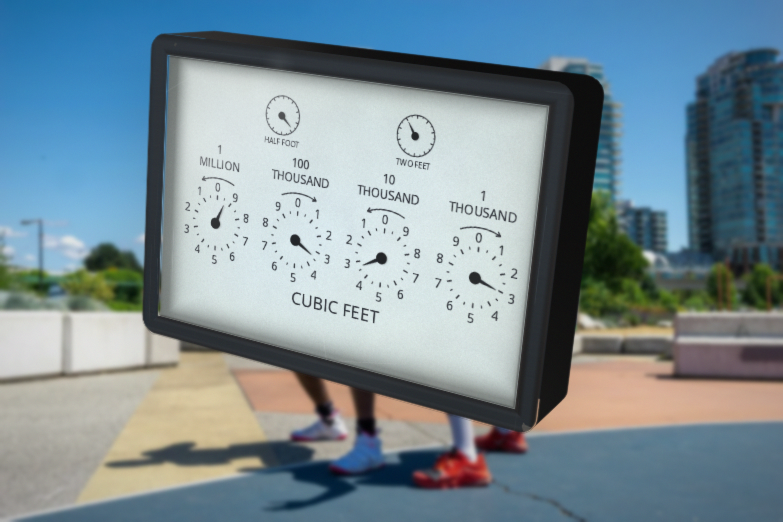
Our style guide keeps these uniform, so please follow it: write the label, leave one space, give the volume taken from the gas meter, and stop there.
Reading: 933300 ft³
